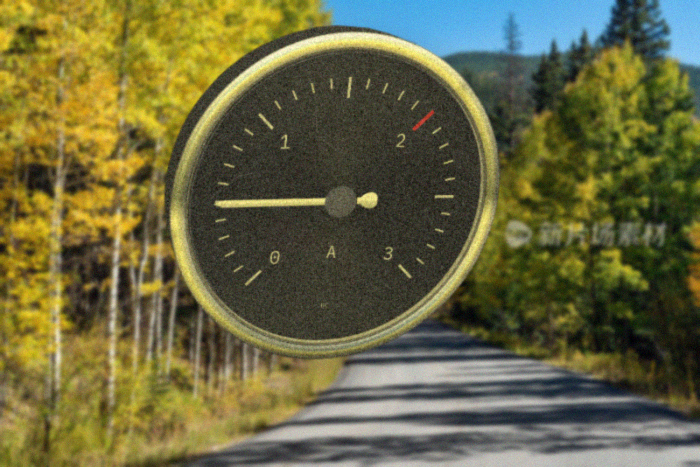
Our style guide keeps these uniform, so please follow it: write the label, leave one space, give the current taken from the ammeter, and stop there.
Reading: 0.5 A
